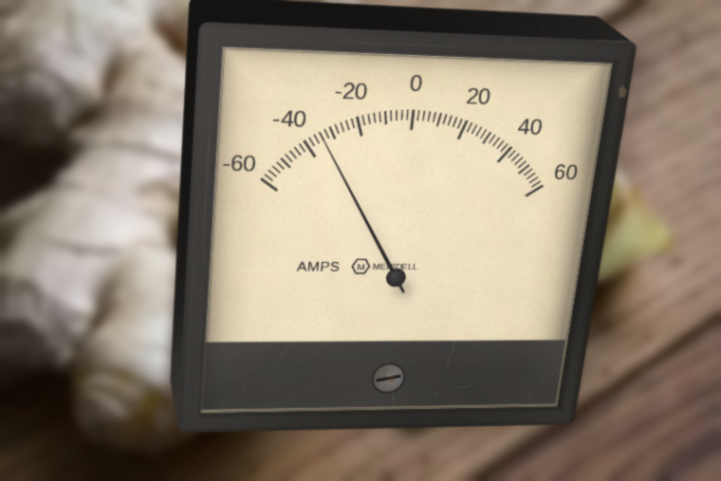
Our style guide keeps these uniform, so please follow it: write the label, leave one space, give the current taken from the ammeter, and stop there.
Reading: -34 A
